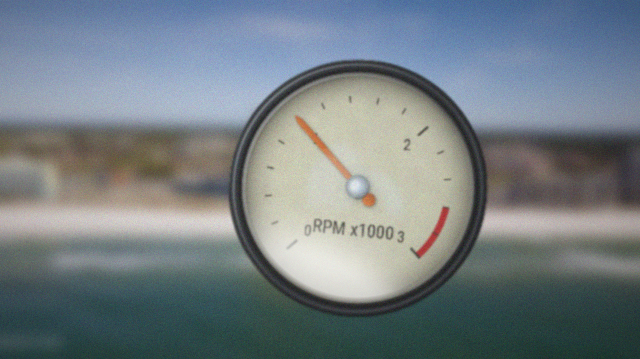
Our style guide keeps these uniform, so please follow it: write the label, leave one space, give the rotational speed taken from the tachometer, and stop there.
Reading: 1000 rpm
